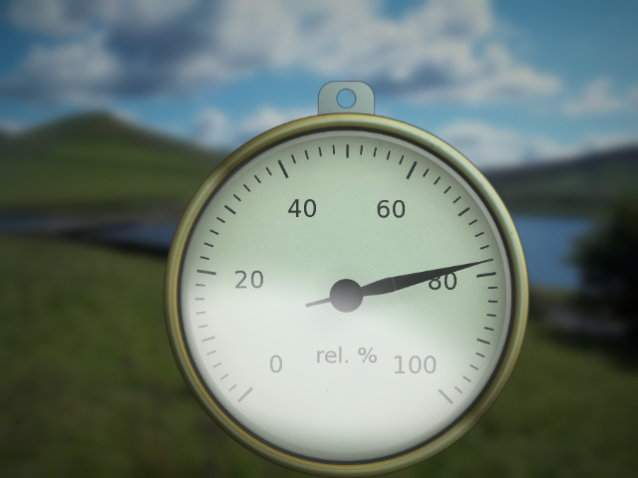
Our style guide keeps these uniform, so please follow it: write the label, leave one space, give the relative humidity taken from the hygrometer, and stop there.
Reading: 78 %
